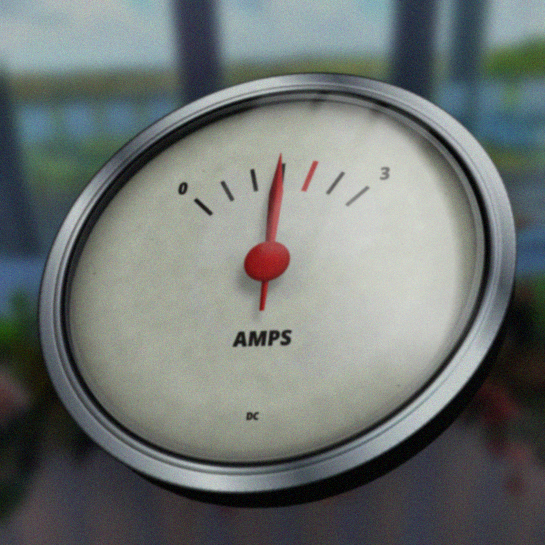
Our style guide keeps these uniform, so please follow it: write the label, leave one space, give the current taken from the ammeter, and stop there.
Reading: 1.5 A
